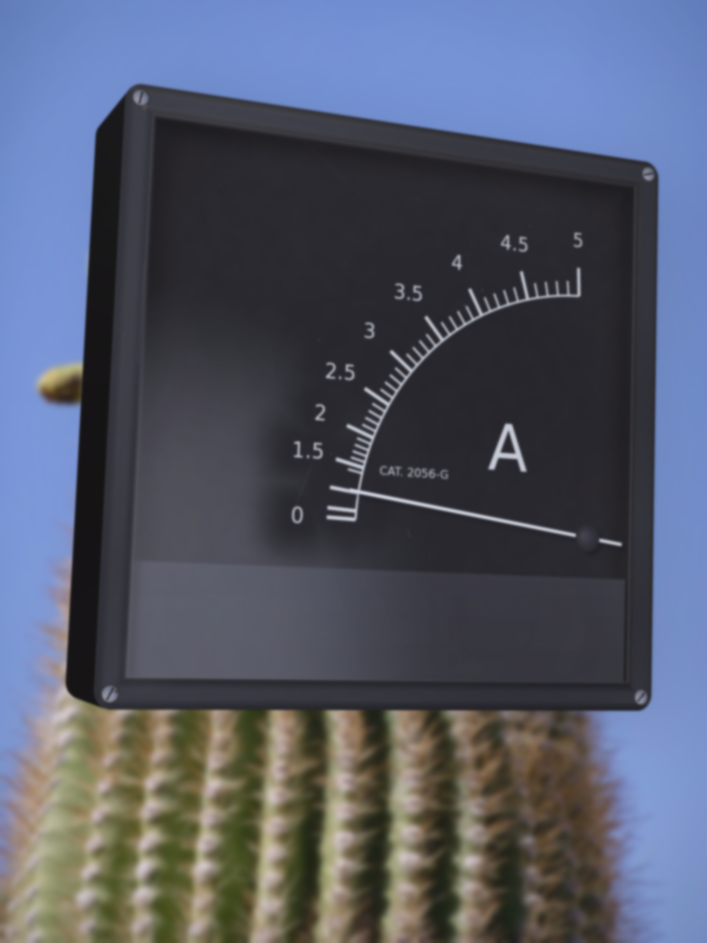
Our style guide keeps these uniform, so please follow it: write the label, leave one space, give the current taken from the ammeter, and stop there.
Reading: 1 A
